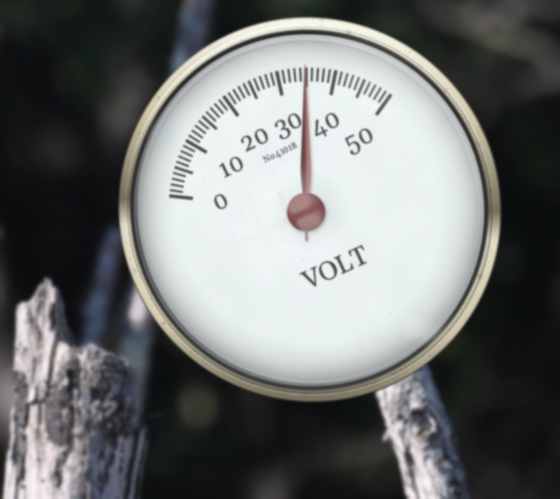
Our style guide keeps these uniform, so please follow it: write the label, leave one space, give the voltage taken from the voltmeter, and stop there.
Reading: 35 V
